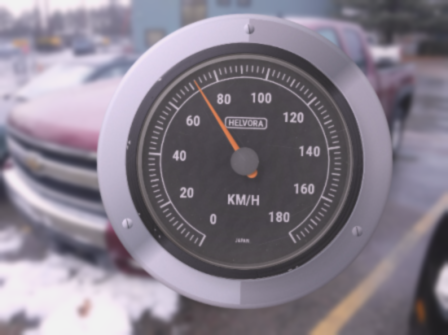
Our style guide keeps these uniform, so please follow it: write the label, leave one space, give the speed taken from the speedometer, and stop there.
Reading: 72 km/h
